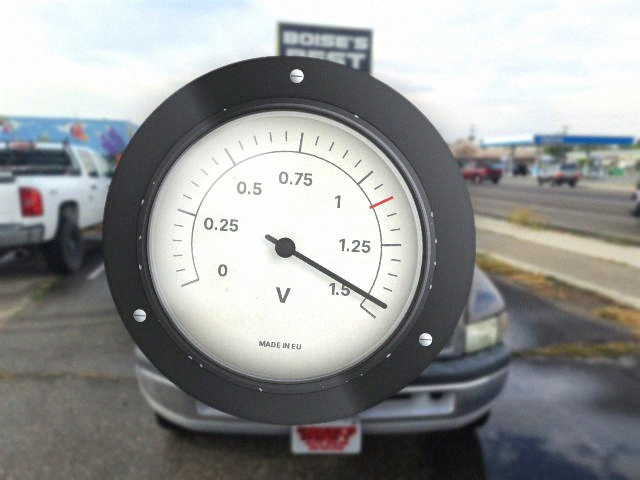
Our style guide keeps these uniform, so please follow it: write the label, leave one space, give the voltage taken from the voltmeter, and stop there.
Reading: 1.45 V
